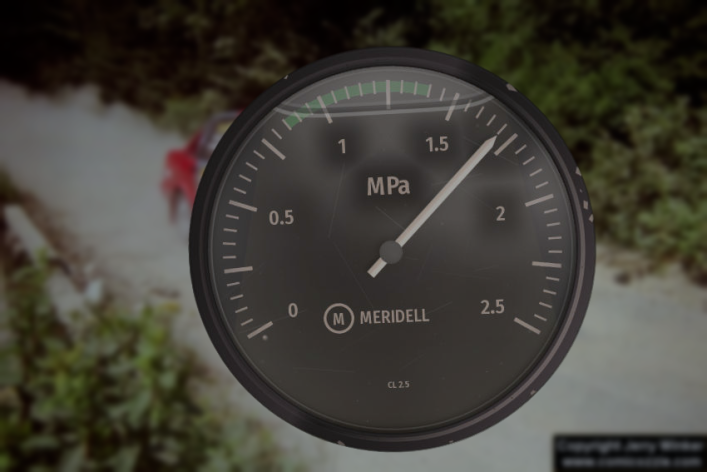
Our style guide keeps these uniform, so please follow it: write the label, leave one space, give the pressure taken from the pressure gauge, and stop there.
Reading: 1.7 MPa
